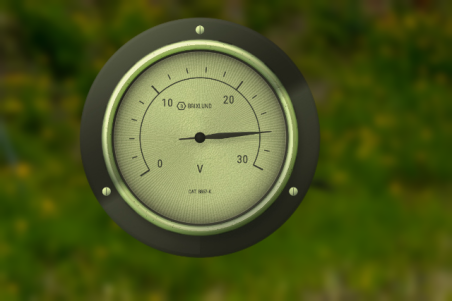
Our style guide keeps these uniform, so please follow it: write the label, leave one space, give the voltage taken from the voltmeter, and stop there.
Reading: 26 V
